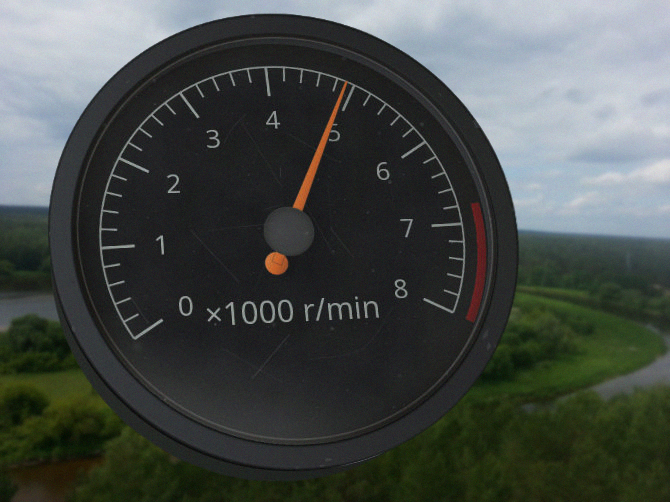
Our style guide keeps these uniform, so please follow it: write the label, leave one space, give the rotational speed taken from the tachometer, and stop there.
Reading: 4900 rpm
